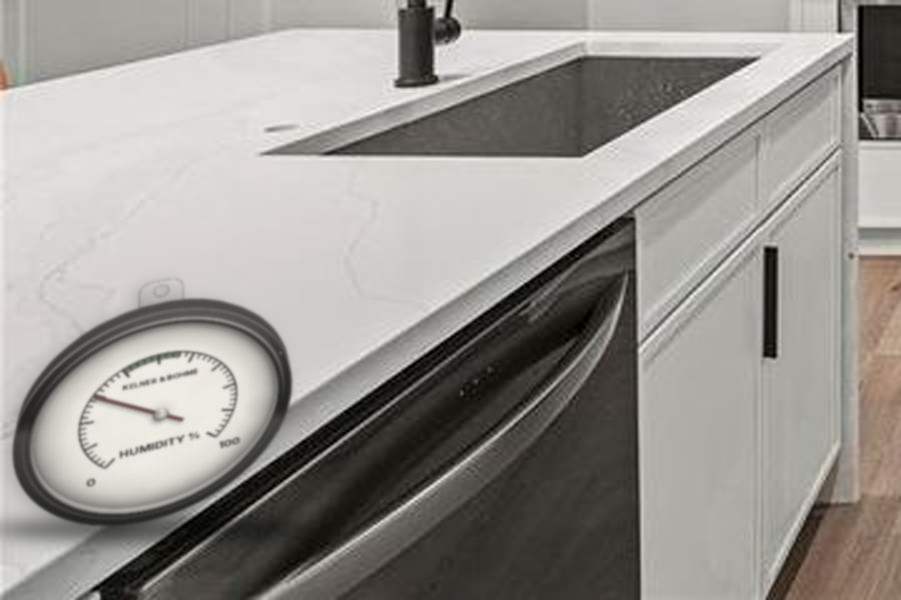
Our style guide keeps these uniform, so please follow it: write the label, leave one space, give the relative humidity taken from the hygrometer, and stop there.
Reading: 30 %
